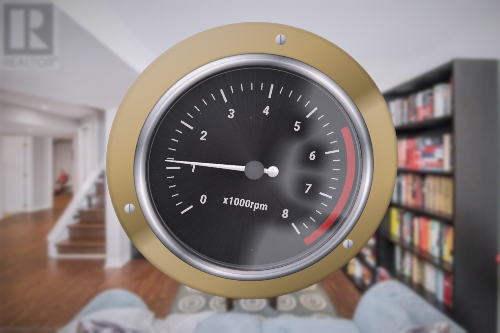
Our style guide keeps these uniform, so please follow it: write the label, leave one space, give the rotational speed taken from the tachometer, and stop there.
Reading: 1200 rpm
